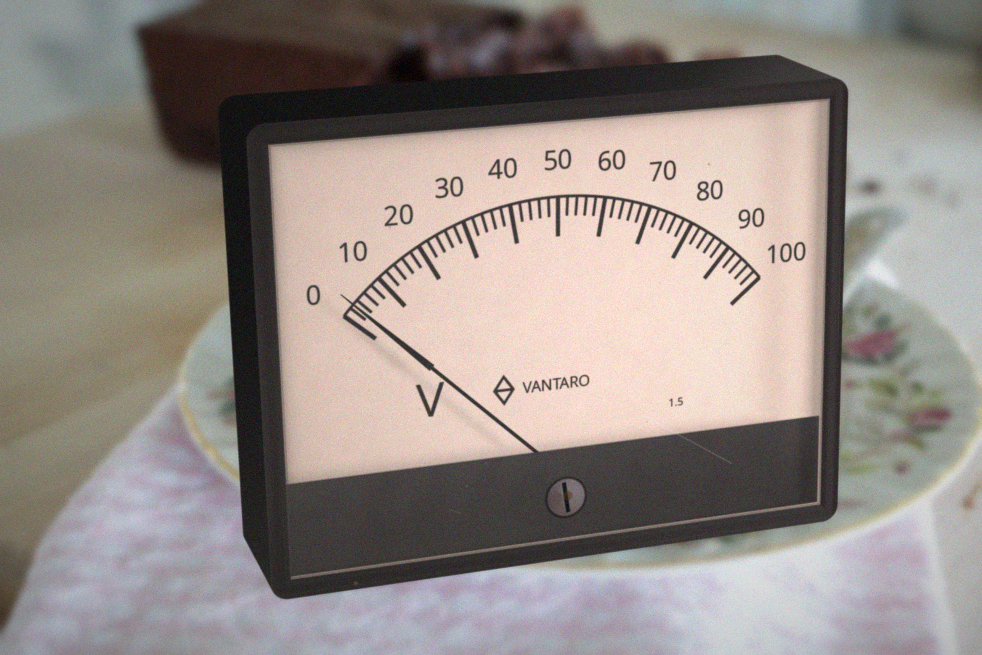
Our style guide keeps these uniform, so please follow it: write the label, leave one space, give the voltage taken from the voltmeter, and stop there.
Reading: 3 V
